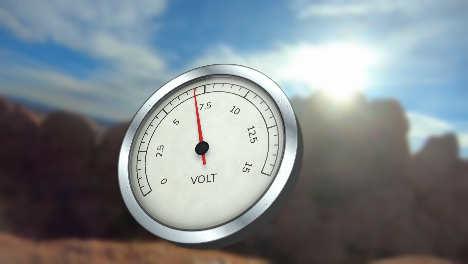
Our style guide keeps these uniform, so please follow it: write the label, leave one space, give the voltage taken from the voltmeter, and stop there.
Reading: 7 V
